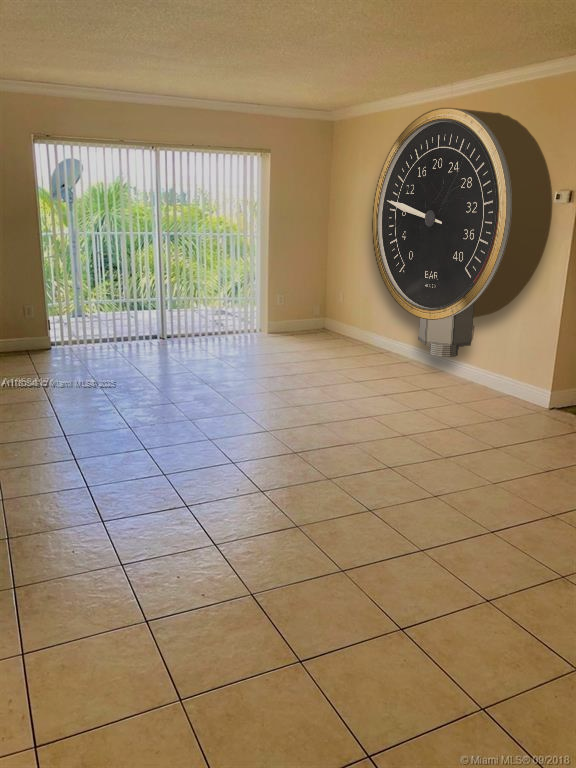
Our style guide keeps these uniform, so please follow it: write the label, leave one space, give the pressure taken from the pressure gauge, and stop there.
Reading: 9 bar
